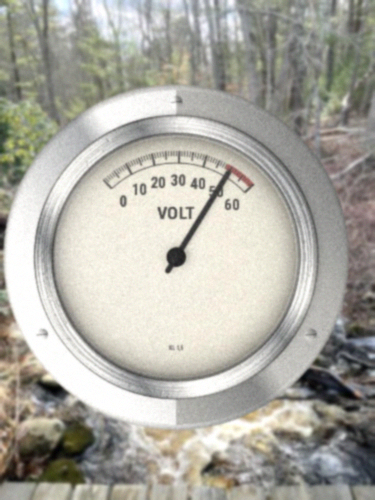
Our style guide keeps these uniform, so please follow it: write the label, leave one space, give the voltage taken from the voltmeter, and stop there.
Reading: 50 V
